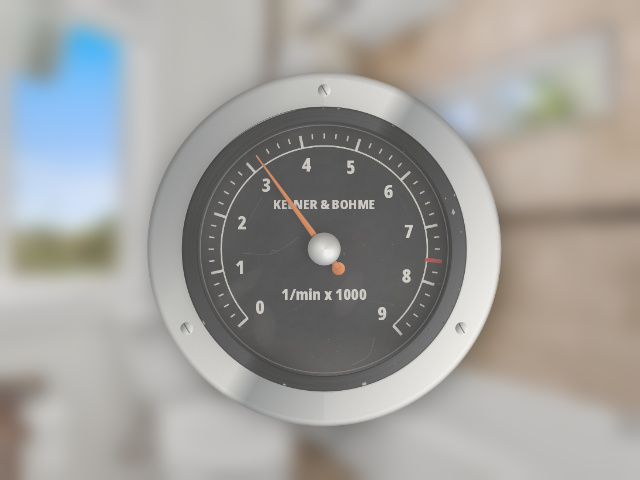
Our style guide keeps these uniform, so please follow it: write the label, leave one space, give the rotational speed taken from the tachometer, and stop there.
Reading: 3200 rpm
